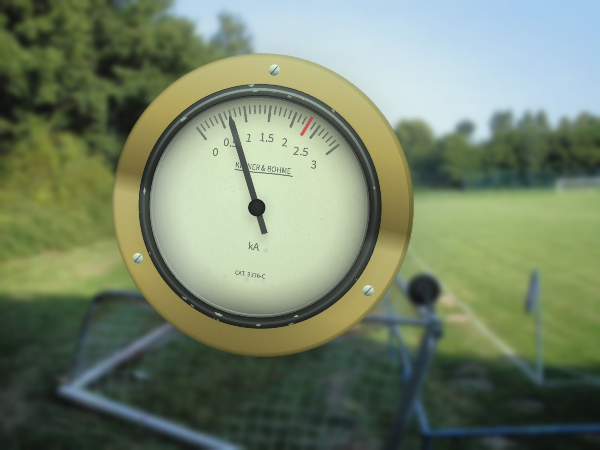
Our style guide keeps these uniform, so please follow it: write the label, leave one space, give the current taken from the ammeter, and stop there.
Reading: 0.7 kA
